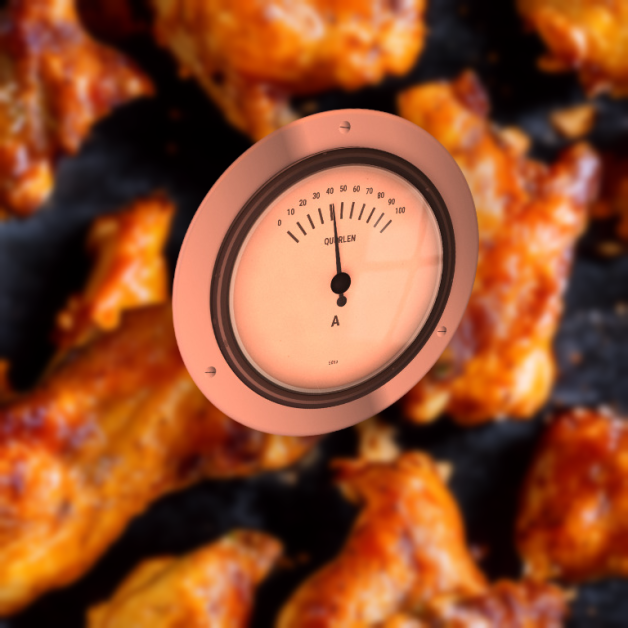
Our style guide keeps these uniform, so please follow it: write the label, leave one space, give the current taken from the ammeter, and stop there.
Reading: 40 A
